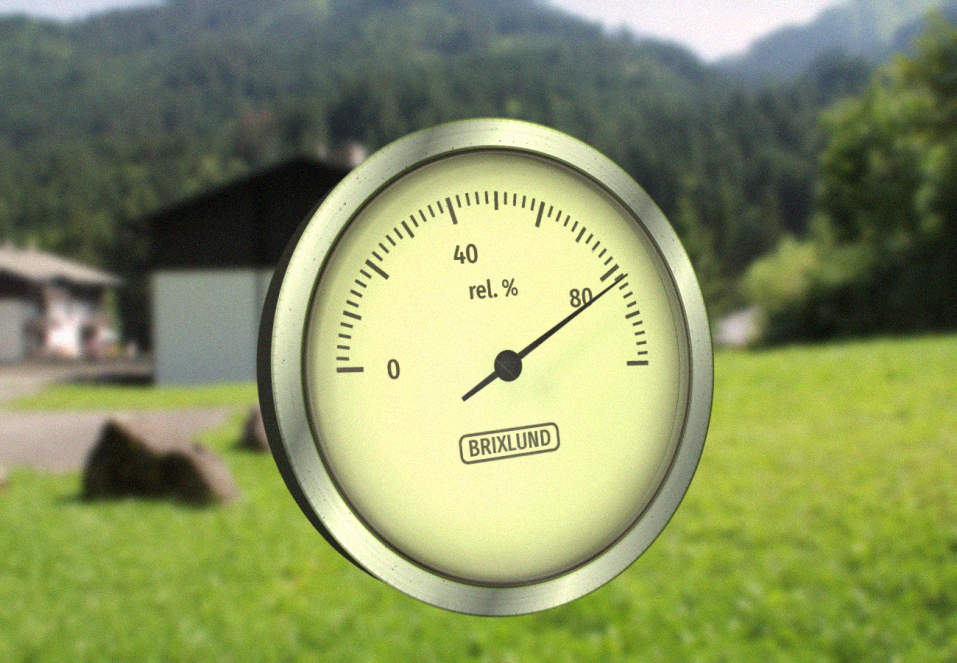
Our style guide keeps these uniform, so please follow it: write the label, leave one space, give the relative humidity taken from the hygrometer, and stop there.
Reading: 82 %
